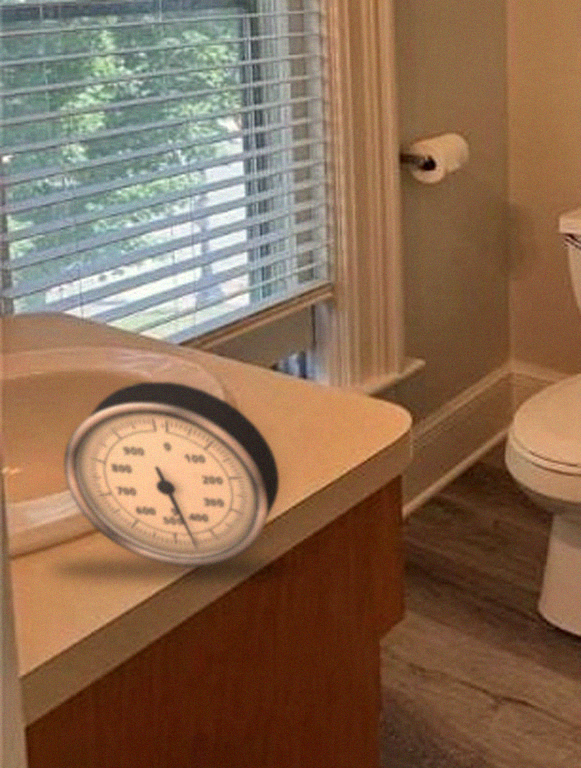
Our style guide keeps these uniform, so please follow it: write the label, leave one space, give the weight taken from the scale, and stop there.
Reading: 450 g
